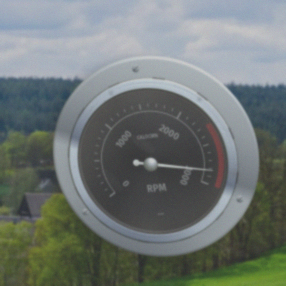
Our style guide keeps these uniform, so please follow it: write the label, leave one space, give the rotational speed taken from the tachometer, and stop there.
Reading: 2800 rpm
